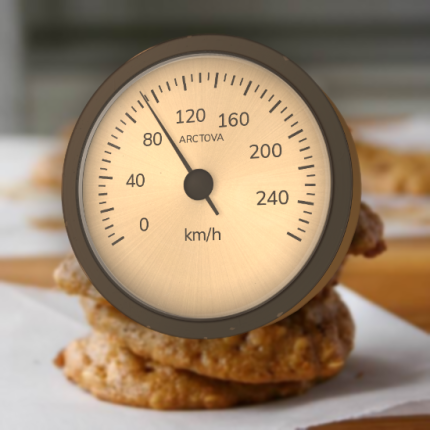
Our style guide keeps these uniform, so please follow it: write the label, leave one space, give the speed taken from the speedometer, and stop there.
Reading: 95 km/h
